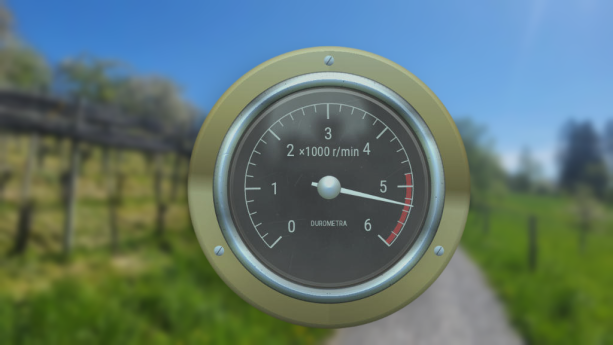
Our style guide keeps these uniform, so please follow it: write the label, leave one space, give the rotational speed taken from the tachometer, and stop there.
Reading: 5300 rpm
